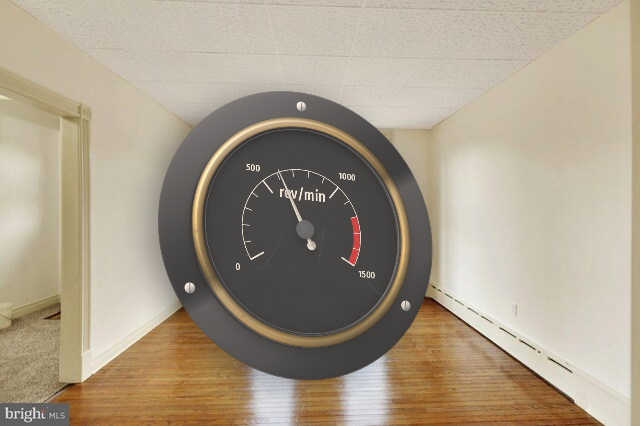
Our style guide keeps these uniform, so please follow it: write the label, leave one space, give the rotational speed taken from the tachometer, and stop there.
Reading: 600 rpm
